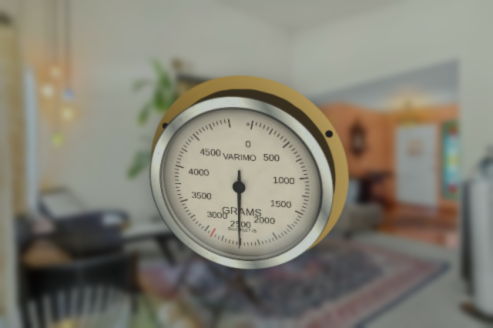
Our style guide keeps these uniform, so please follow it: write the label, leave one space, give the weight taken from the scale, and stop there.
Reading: 2500 g
